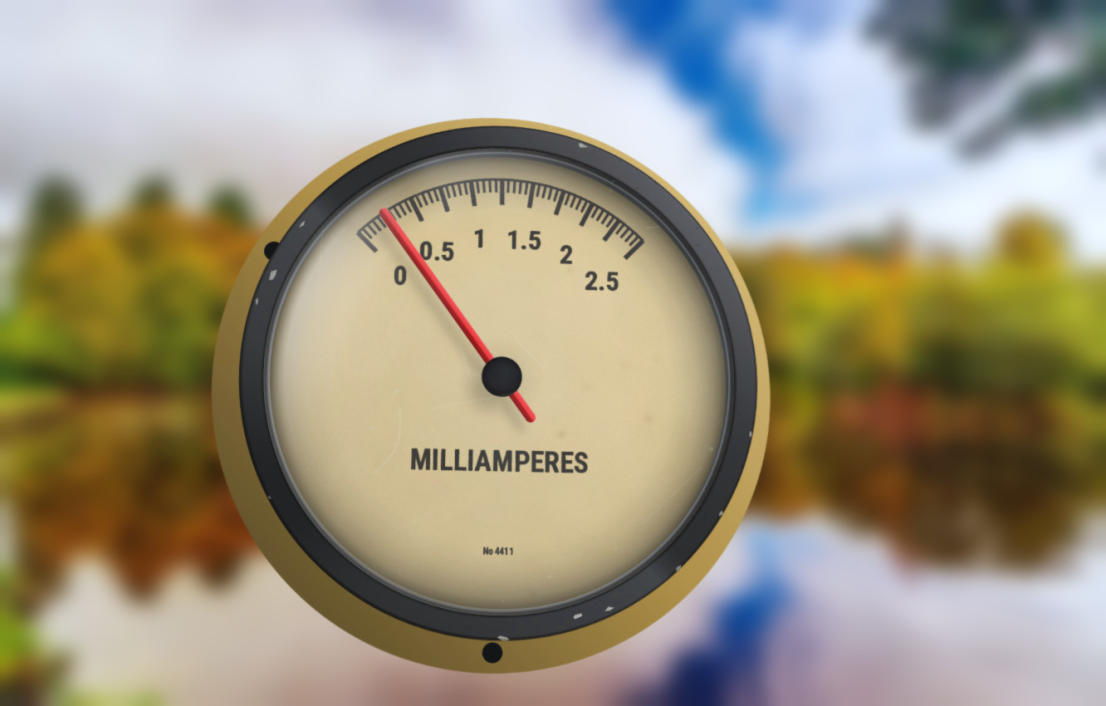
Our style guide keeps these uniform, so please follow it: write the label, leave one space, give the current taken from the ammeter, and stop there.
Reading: 0.25 mA
